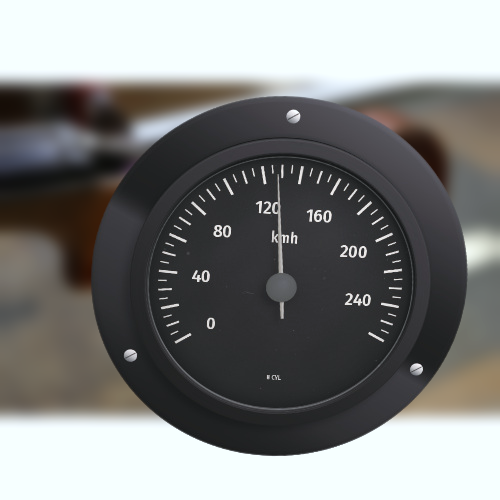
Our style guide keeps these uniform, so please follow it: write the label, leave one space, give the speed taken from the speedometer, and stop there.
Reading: 127.5 km/h
